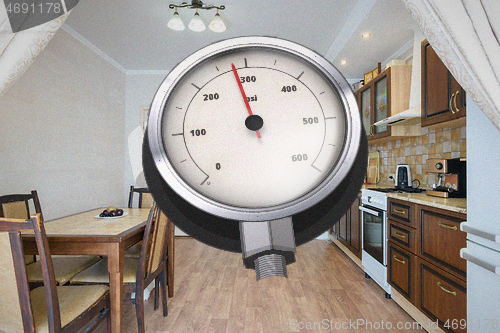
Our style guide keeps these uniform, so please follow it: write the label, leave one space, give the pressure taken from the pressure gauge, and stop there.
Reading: 275 psi
